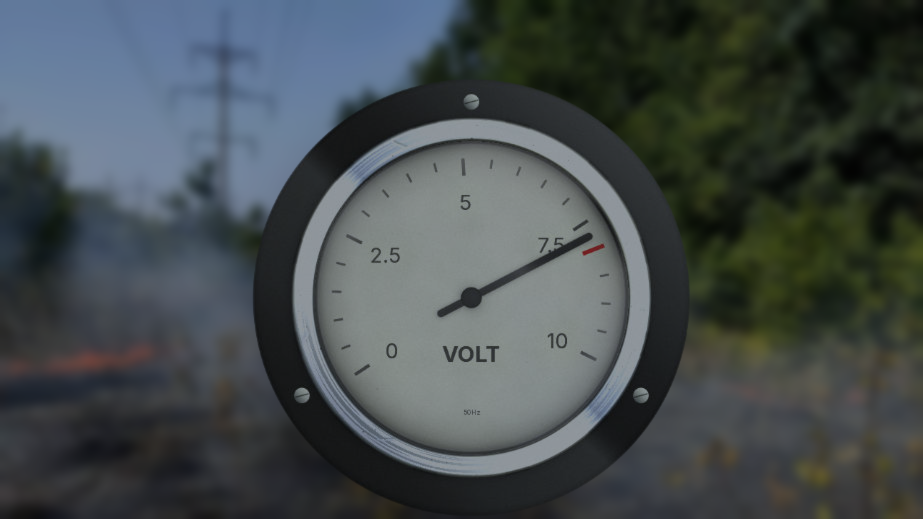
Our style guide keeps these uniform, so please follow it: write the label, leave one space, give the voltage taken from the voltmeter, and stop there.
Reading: 7.75 V
